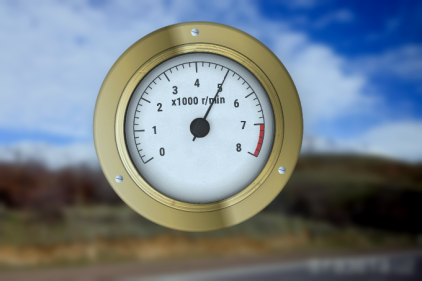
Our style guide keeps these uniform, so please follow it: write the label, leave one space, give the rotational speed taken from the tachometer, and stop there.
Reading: 5000 rpm
